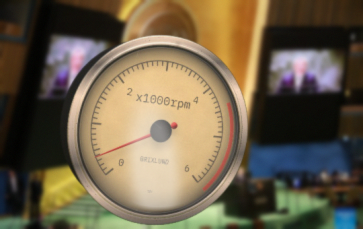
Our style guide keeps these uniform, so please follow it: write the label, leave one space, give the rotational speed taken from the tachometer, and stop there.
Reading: 400 rpm
